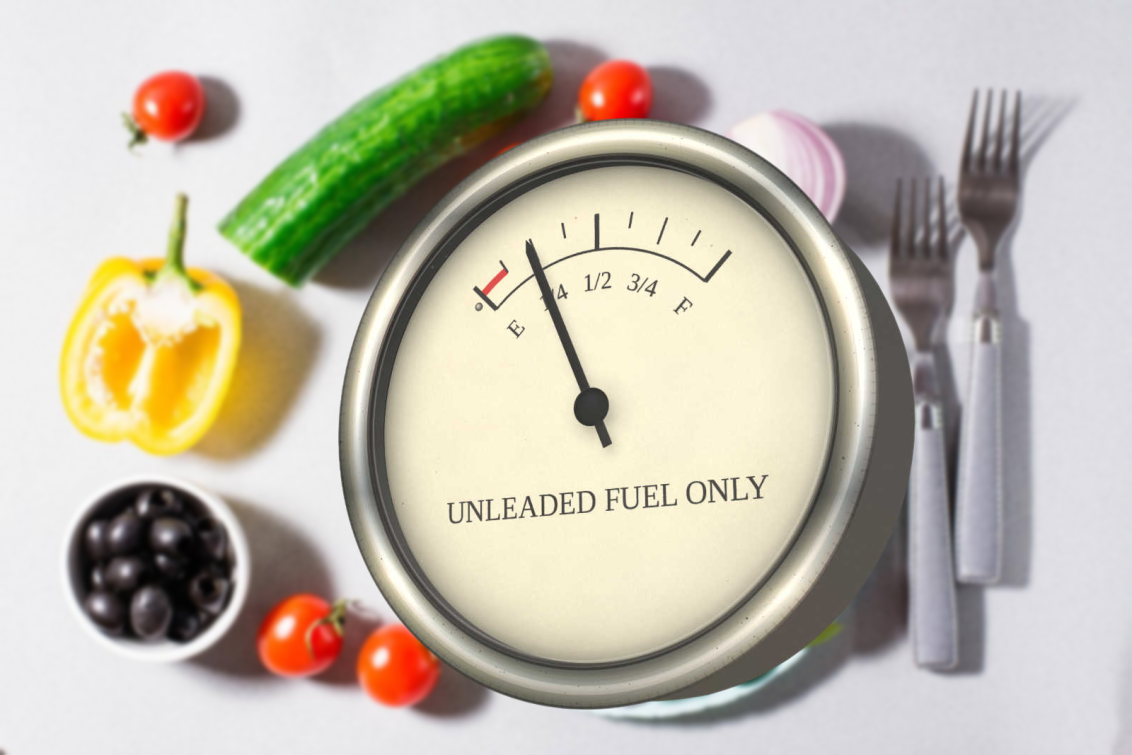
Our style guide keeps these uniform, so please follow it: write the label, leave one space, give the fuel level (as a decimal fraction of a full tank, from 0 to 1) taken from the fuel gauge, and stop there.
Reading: 0.25
